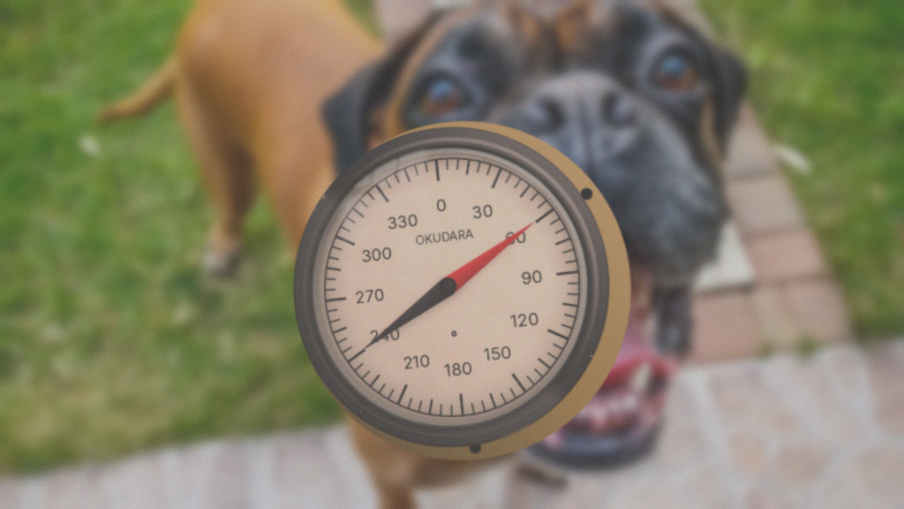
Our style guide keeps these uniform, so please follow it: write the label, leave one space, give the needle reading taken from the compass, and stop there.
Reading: 60 °
